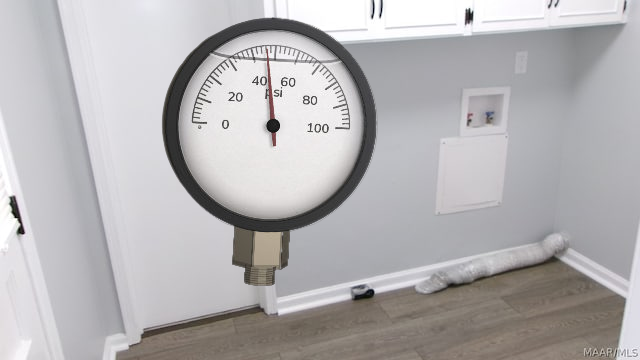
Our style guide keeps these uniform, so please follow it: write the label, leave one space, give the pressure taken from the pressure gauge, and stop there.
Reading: 46 psi
